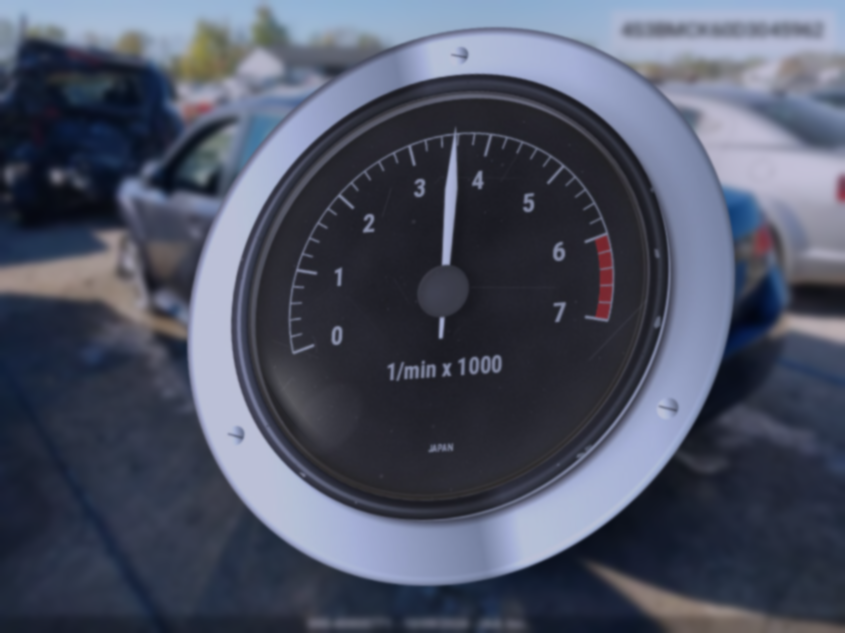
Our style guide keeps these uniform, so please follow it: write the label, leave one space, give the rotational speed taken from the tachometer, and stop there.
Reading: 3600 rpm
